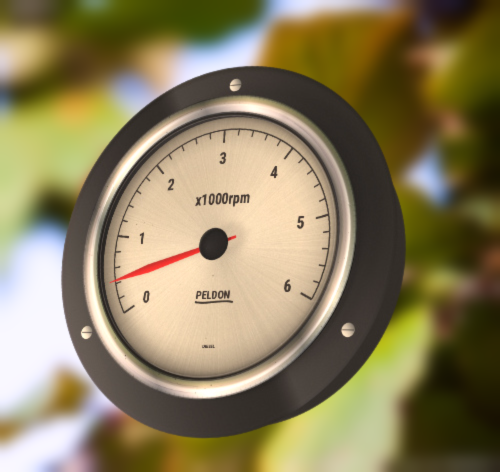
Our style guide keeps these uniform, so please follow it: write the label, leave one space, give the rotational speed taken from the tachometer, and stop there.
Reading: 400 rpm
